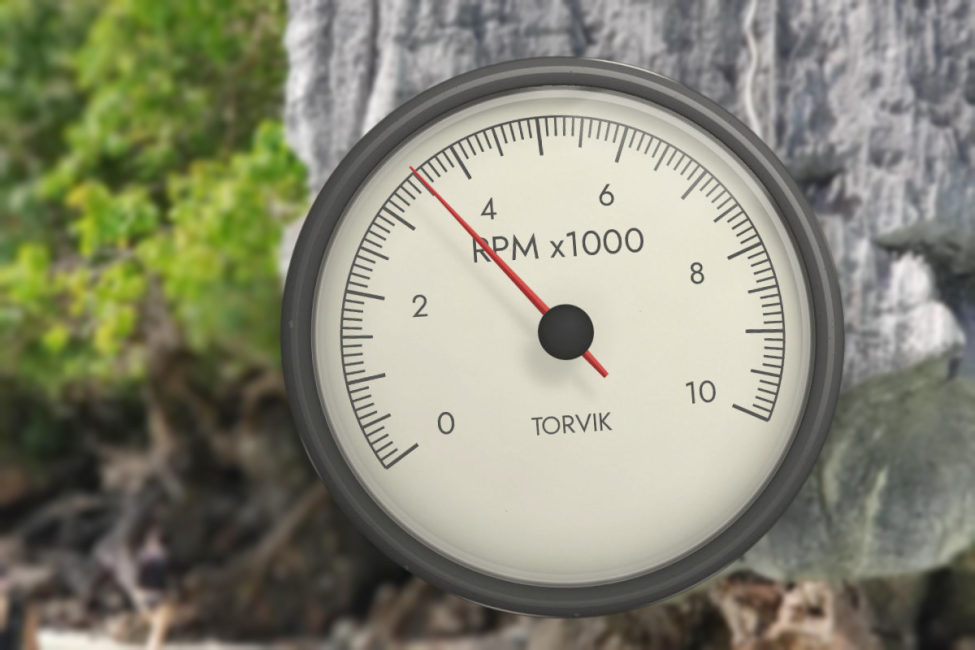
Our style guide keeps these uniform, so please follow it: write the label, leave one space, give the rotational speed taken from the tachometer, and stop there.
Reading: 3500 rpm
